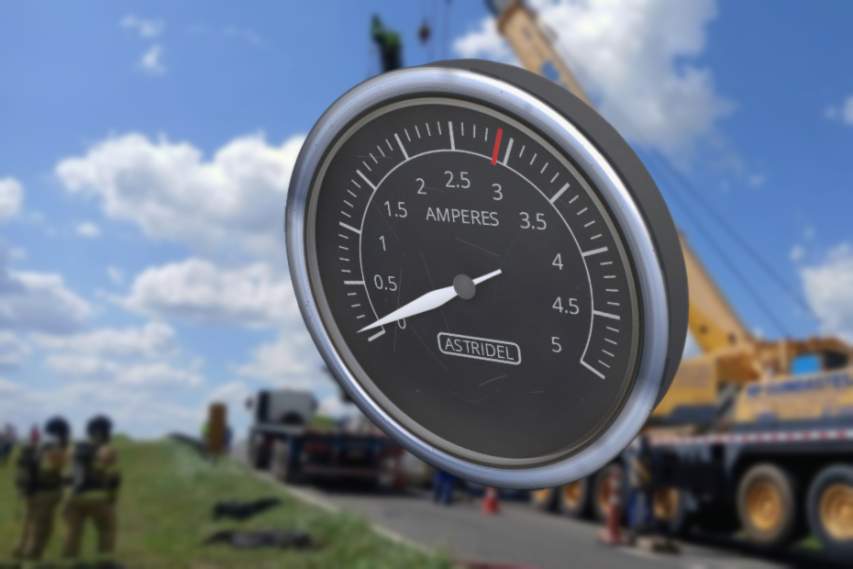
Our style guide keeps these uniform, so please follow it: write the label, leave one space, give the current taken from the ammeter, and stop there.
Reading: 0.1 A
